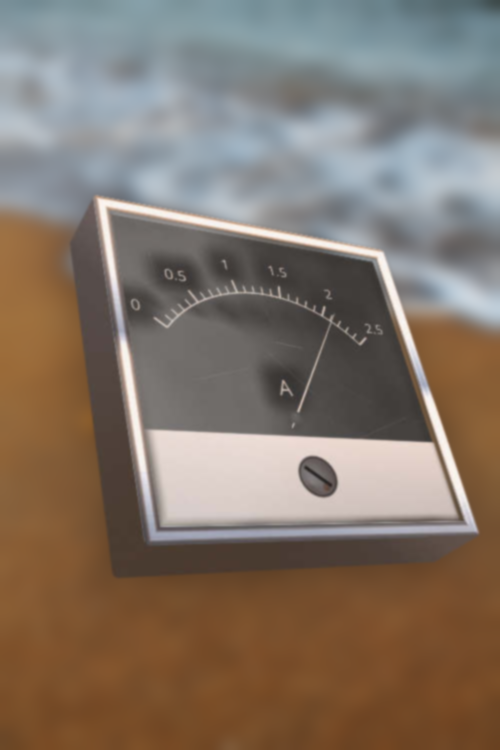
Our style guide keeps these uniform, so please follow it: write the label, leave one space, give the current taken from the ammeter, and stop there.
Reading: 2.1 A
